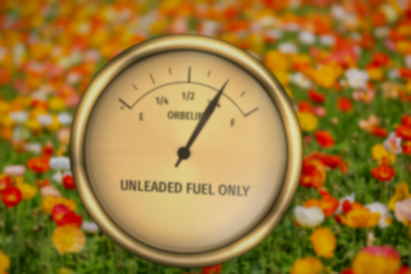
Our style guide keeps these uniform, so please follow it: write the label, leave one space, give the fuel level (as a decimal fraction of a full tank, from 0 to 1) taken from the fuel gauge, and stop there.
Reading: 0.75
